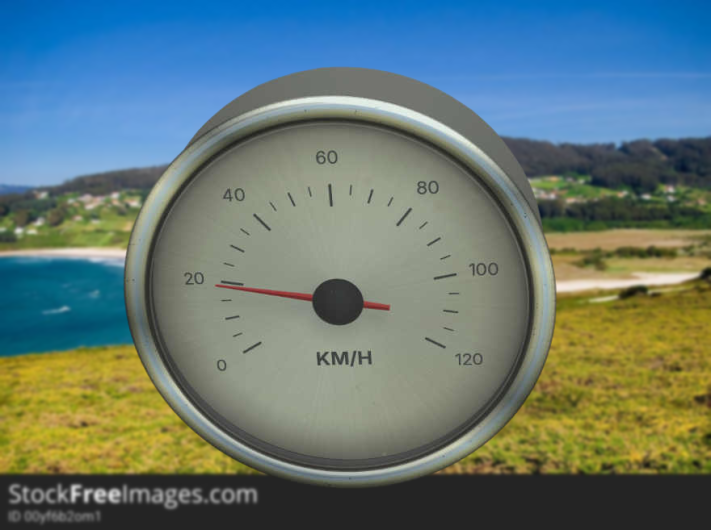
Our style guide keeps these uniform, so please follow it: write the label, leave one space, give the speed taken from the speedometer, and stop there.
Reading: 20 km/h
